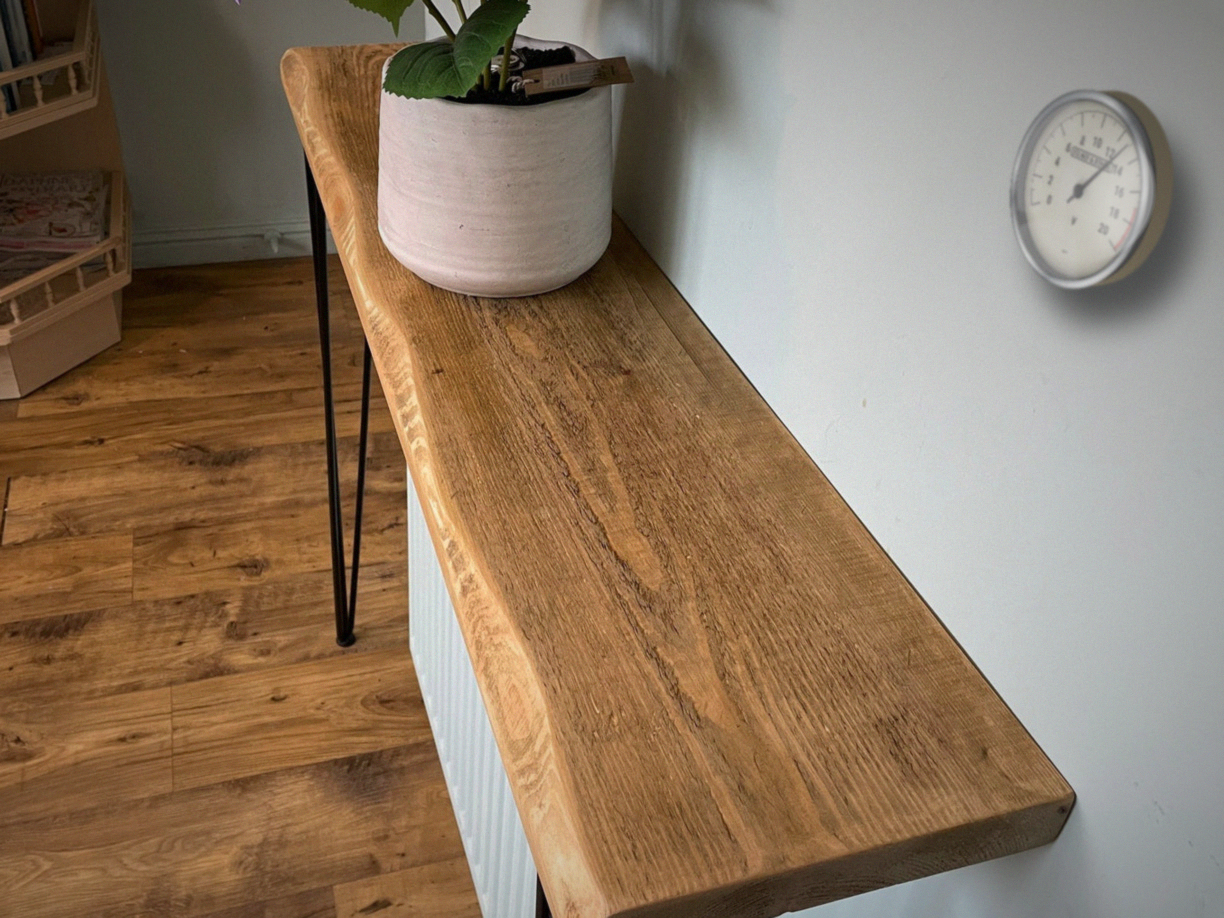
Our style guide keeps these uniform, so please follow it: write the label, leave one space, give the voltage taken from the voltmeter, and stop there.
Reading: 13 V
